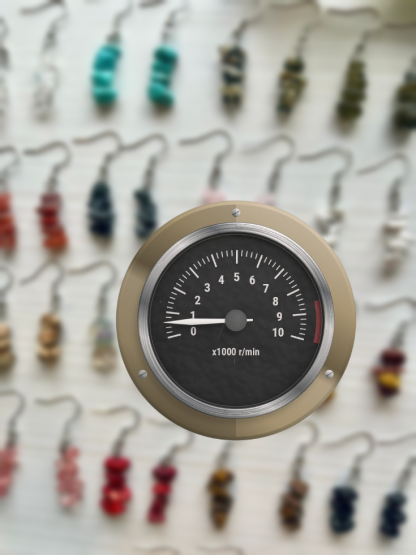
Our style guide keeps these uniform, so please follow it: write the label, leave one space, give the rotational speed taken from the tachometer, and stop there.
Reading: 600 rpm
